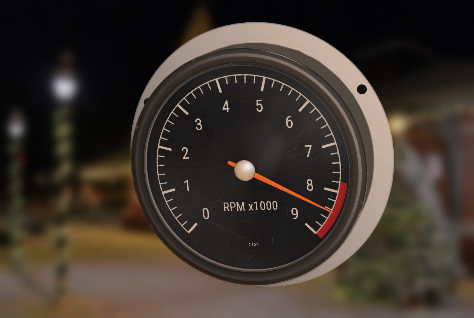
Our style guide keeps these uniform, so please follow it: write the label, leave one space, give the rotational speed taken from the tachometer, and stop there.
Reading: 8400 rpm
